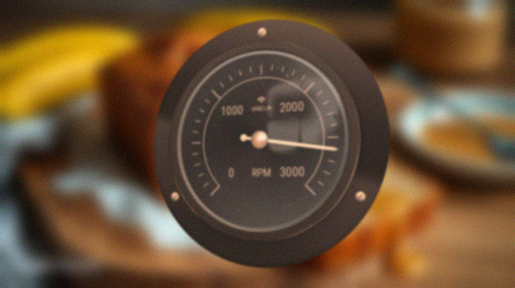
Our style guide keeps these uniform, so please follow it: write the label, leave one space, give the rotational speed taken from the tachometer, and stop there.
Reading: 2600 rpm
